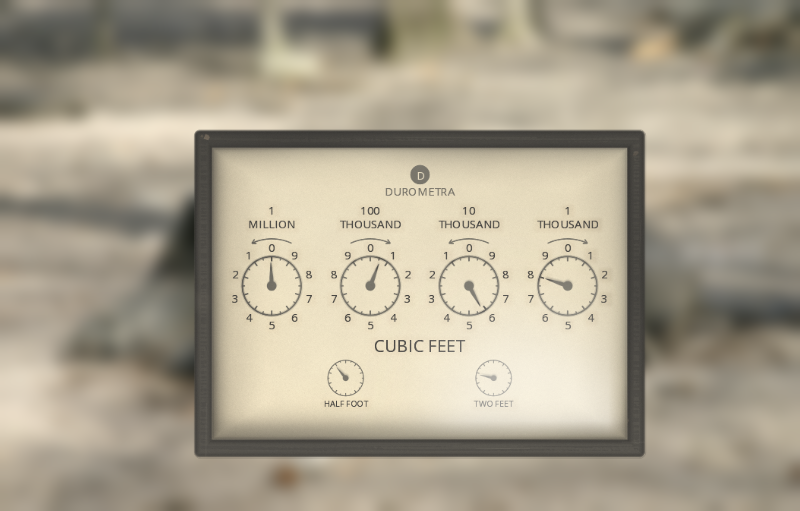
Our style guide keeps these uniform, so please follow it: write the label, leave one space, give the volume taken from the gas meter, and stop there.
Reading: 5800 ft³
